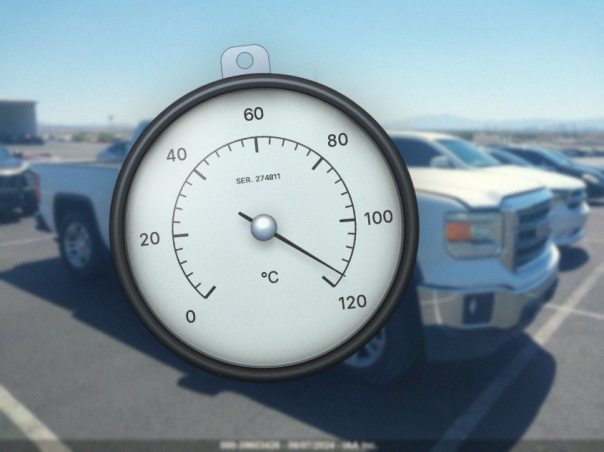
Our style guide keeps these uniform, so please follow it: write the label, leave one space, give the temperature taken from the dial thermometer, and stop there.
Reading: 116 °C
